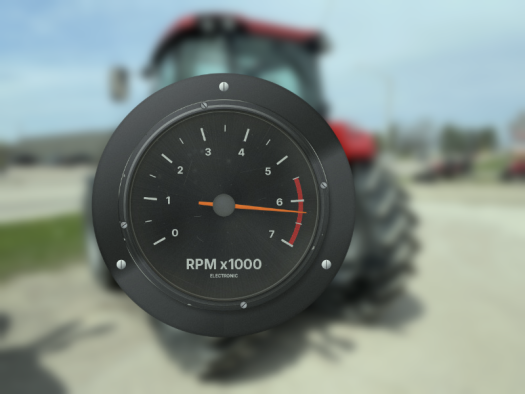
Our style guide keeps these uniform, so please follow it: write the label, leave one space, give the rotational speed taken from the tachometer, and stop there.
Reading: 6250 rpm
